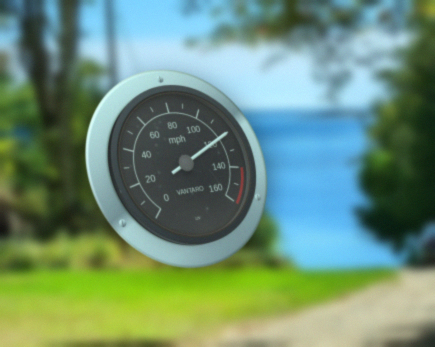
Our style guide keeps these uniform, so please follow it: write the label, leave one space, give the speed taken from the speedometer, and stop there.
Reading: 120 mph
